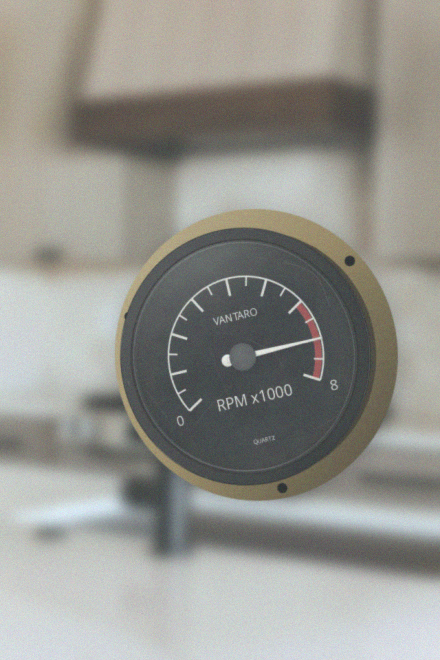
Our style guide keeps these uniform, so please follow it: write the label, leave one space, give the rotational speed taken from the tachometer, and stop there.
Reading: 7000 rpm
